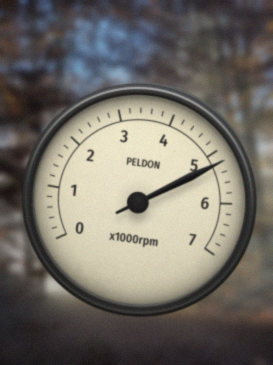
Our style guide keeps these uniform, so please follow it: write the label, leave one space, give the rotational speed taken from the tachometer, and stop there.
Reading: 5200 rpm
